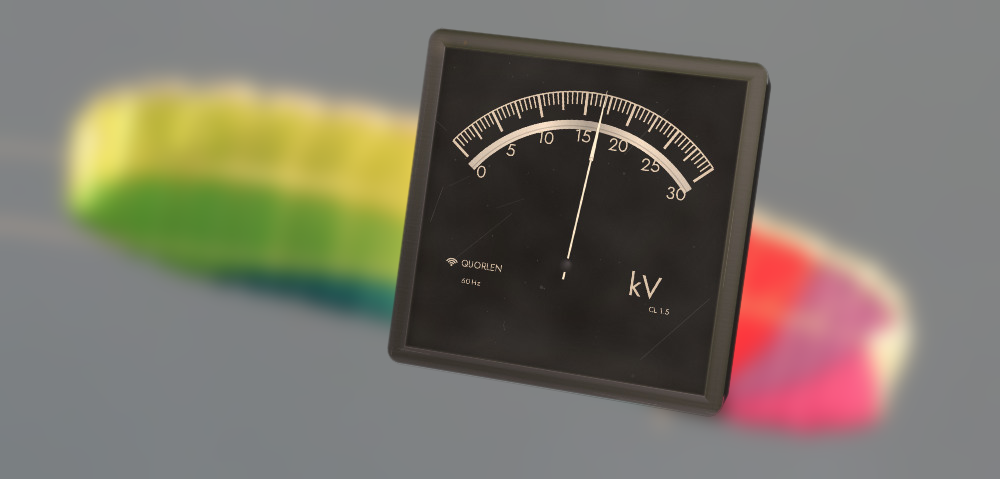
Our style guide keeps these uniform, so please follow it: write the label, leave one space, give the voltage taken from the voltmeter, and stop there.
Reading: 17 kV
